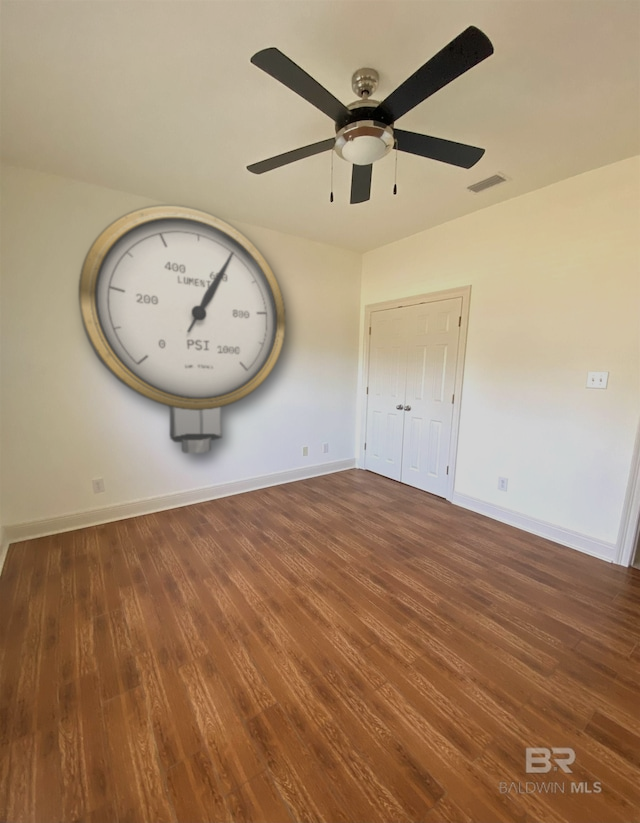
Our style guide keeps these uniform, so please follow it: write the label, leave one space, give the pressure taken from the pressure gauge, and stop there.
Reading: 600 psi
